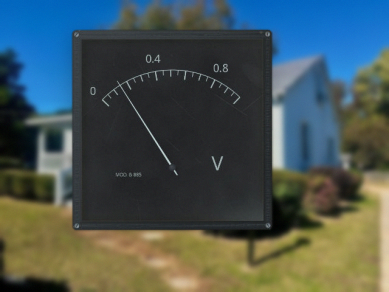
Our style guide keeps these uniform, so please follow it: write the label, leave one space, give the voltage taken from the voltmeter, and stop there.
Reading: 0.15 V
